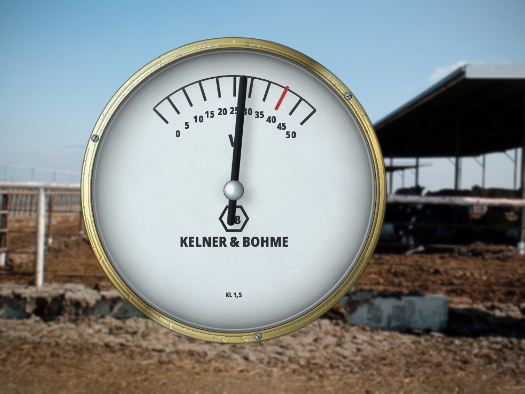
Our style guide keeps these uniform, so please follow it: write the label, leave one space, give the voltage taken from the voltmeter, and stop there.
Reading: 27.5 V
